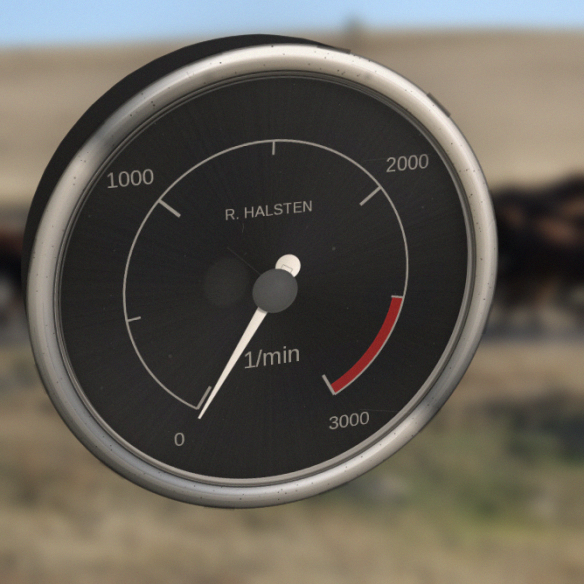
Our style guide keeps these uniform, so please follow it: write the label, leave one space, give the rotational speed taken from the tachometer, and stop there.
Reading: 0 rpm
